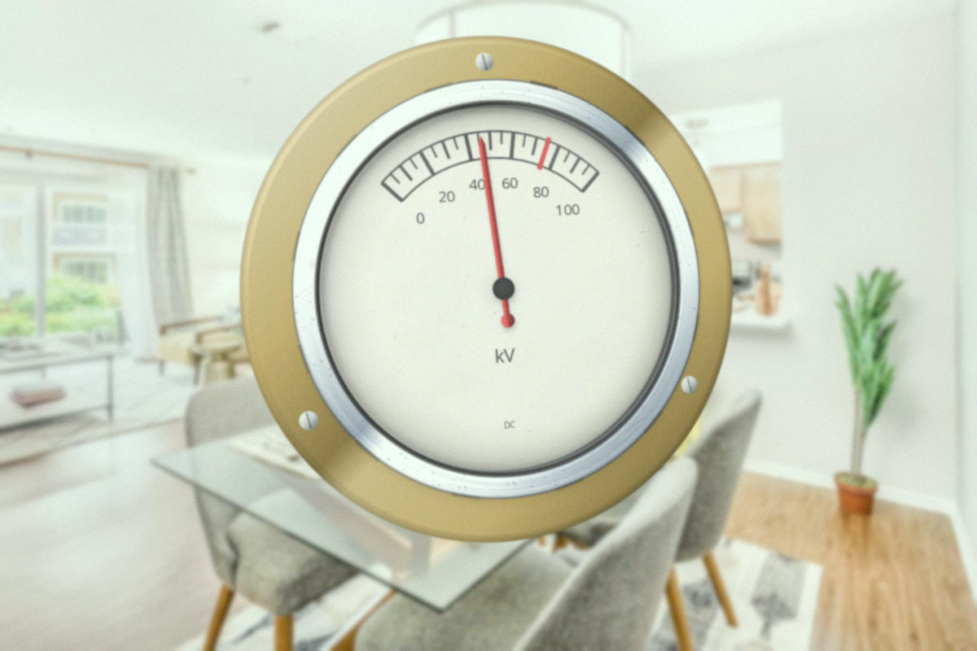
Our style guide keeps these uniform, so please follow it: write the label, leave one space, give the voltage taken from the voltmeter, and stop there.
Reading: 45 kV
